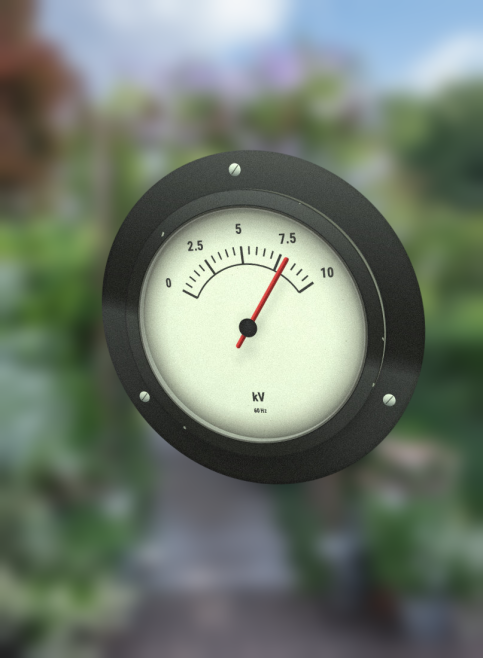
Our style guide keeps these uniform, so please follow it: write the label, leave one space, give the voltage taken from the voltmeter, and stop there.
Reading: 8 kV
